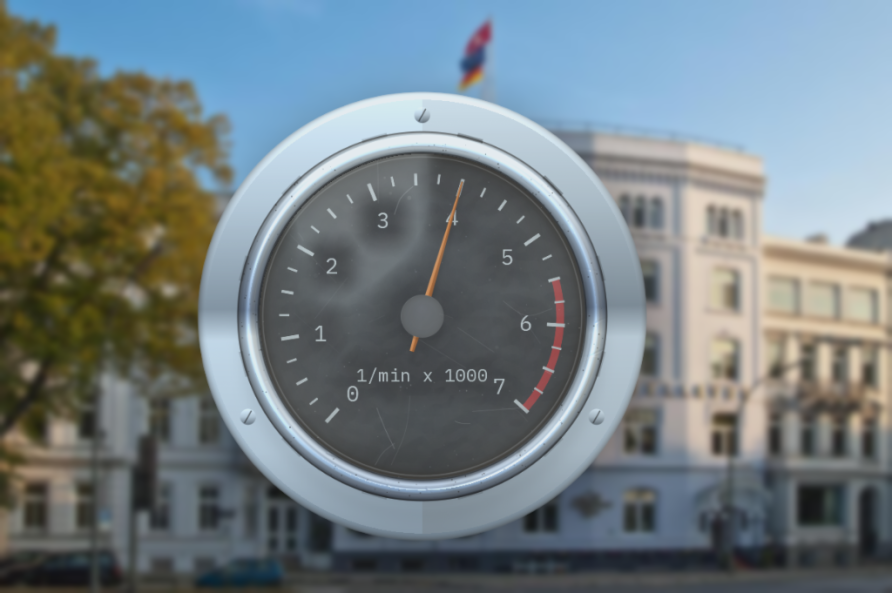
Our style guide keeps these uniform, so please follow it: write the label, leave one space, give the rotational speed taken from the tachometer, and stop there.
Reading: 4000 rpm
